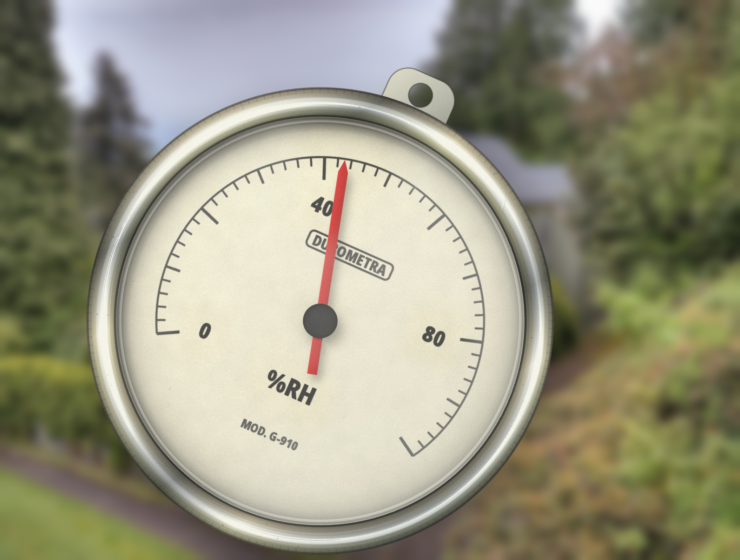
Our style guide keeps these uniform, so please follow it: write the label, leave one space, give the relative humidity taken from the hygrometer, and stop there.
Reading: 43 %
